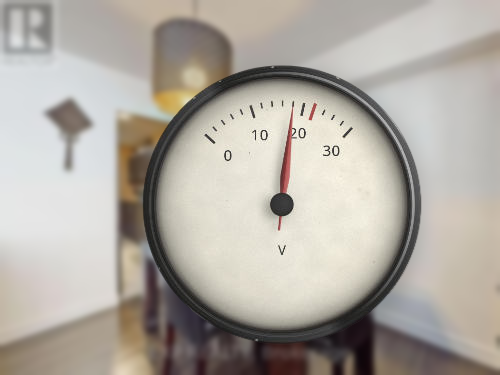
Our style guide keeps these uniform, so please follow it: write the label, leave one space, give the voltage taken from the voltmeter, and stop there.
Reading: 18 V
